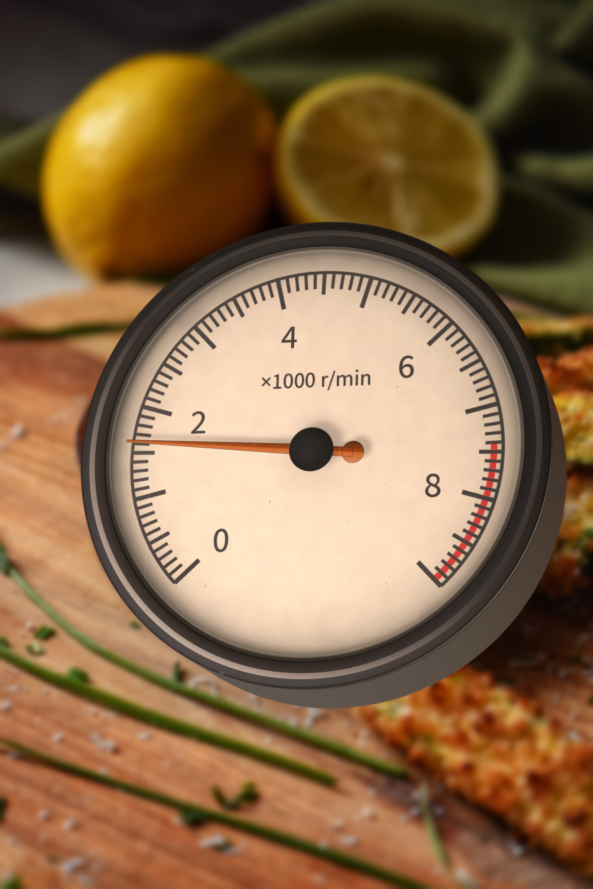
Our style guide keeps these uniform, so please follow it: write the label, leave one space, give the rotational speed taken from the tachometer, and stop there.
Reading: 1600 rpm
